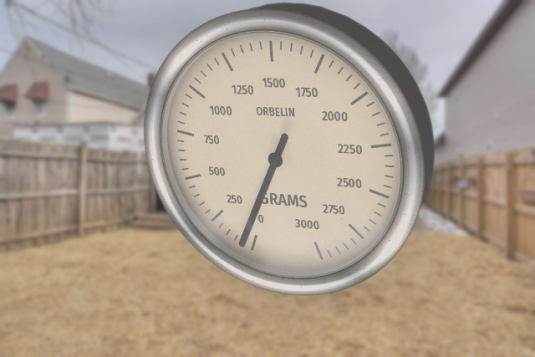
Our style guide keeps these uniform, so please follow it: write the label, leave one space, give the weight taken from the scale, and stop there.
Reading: 50 g
